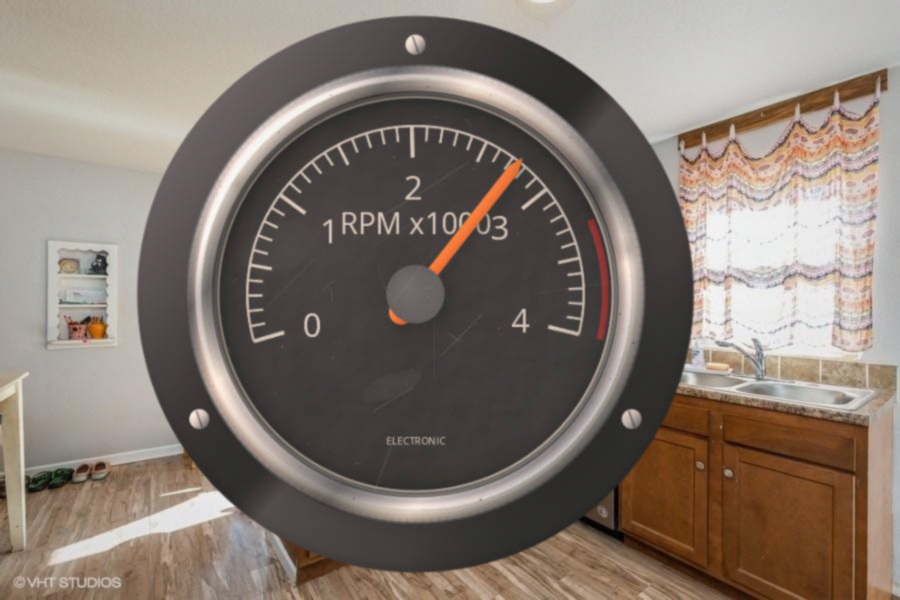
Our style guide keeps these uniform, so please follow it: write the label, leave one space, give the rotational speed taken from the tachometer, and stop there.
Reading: 2750 rpm
